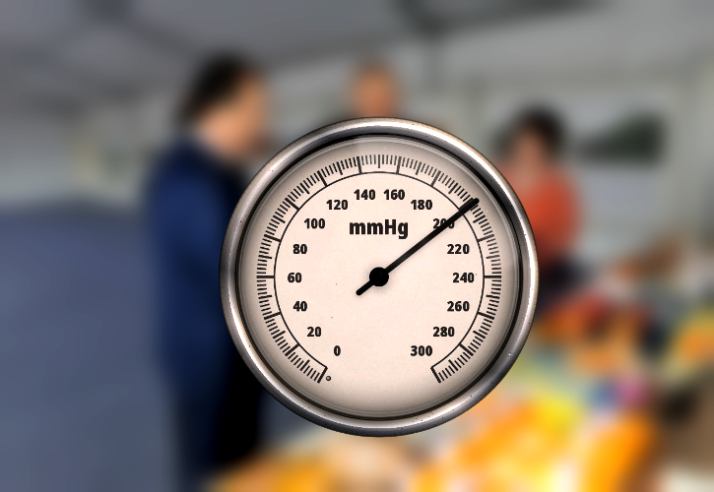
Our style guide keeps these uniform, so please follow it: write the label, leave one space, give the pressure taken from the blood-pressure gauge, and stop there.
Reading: 202 mmHg
